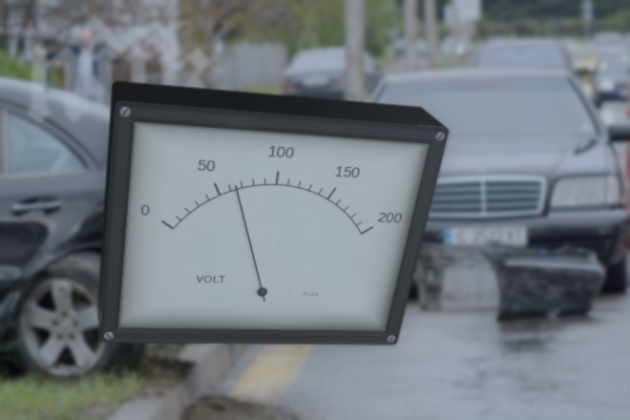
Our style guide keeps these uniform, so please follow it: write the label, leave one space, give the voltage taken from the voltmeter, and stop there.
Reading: 65 V
